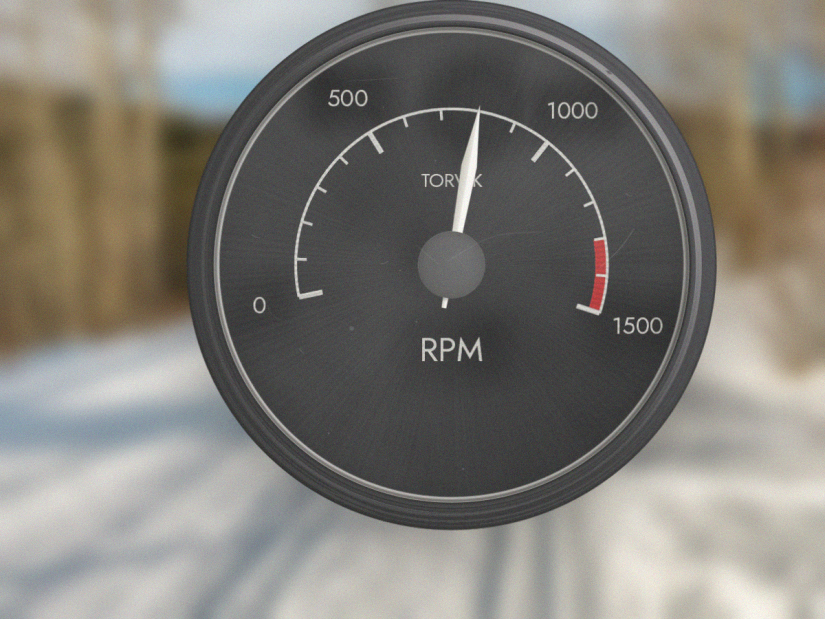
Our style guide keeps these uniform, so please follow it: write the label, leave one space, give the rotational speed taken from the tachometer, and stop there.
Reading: 800 rpm
